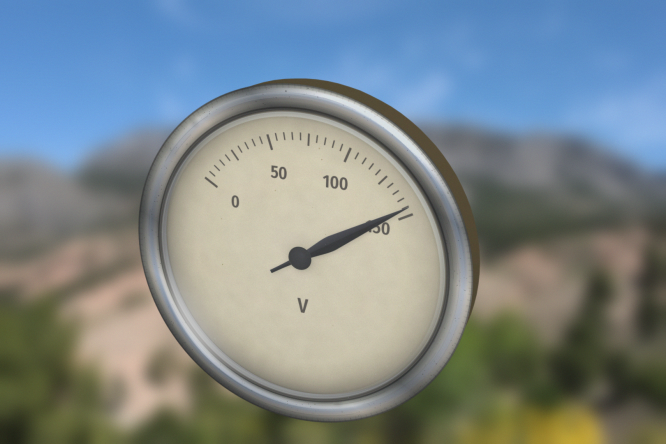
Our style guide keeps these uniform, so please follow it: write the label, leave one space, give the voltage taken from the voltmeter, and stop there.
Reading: 145 V
